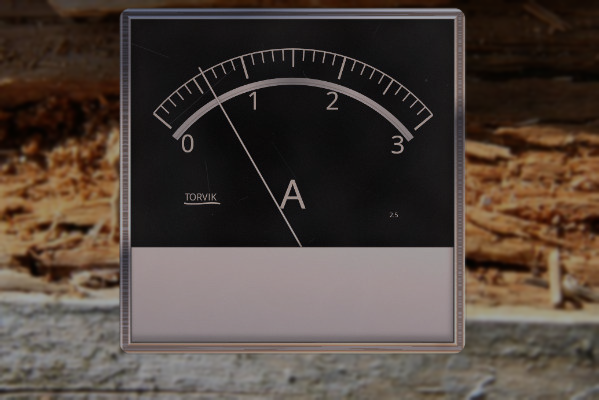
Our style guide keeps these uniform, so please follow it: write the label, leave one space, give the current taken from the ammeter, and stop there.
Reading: 0.6 A
